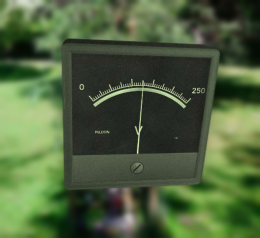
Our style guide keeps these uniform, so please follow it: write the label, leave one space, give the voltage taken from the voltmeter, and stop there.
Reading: 125 V
